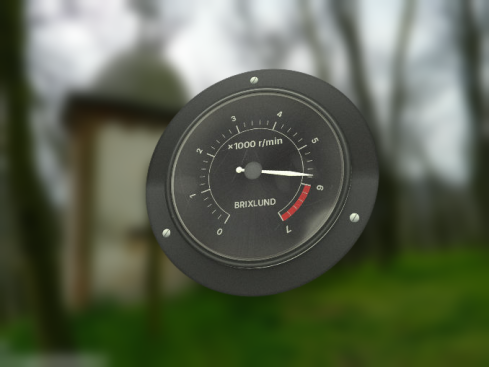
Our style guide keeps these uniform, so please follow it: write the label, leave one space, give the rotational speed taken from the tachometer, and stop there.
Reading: 5800 rpm
